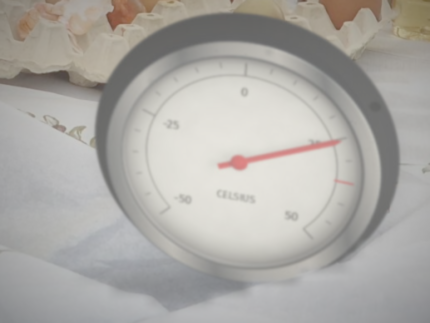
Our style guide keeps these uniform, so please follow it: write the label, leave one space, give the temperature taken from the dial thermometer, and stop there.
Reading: 25 °C
